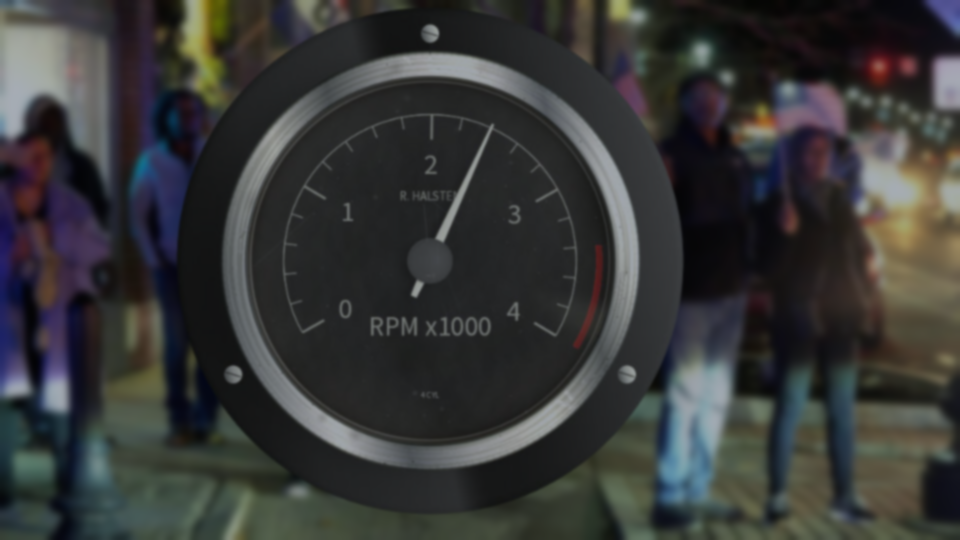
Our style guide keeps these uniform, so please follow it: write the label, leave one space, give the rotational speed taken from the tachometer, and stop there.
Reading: 2400 rpm
